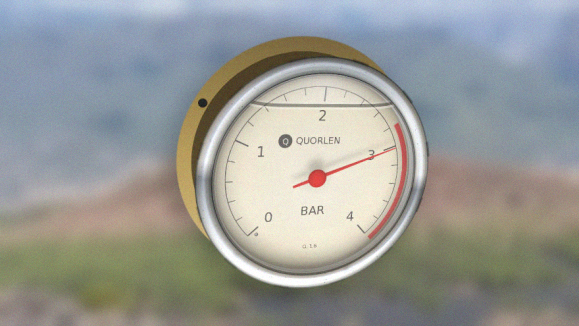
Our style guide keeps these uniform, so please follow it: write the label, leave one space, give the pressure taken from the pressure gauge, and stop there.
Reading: 3 bar
